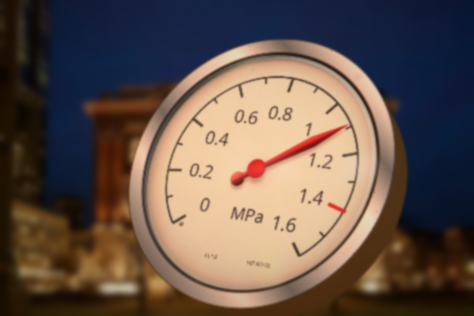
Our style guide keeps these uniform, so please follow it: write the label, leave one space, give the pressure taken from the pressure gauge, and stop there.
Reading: 1.1 MPa
